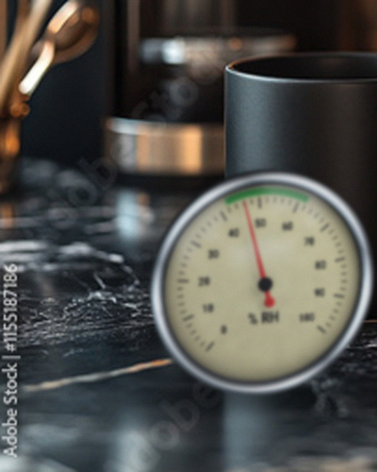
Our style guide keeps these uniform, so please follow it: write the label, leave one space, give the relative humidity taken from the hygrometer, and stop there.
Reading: 46 %
